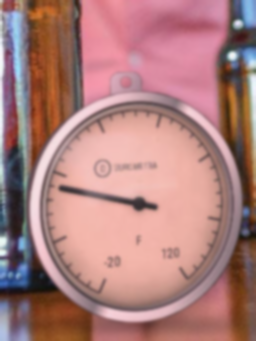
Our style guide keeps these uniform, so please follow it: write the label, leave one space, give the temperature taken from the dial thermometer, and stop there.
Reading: 16 °F
